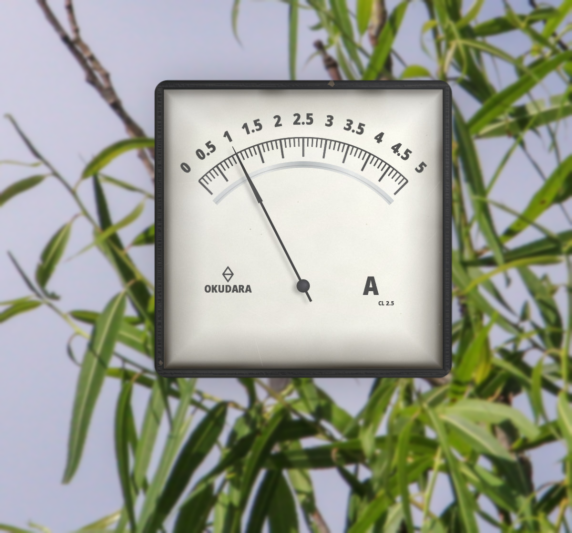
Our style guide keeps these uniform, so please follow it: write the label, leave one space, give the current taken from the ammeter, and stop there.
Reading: 1 A
